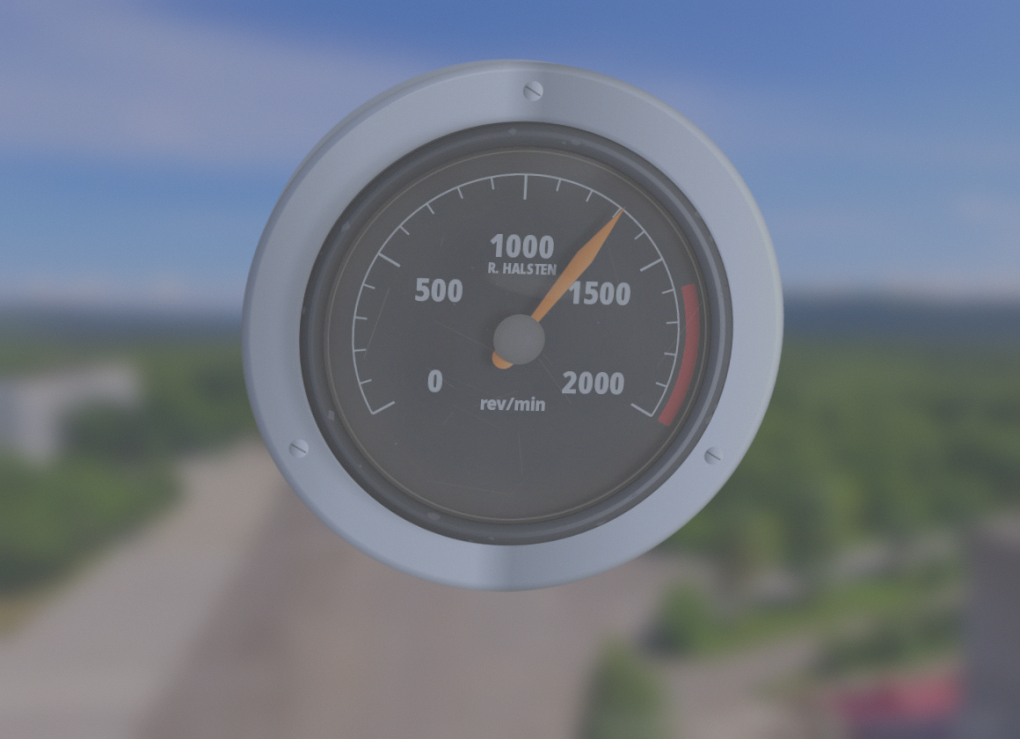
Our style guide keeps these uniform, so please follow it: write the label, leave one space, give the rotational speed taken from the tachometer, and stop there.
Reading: 1300 rpm
